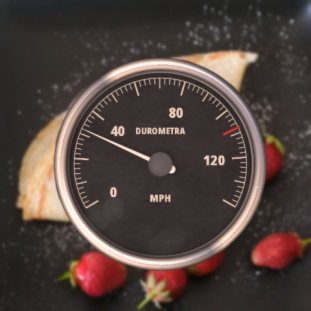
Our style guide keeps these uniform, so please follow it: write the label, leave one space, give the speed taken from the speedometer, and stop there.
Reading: 32 mph
